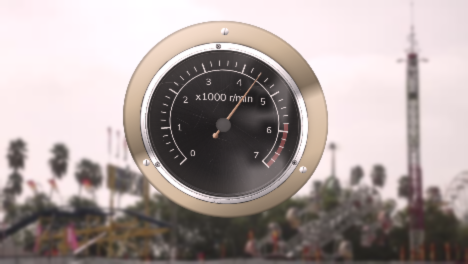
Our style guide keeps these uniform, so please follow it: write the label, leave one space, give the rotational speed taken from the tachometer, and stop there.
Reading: 4400 rpm
